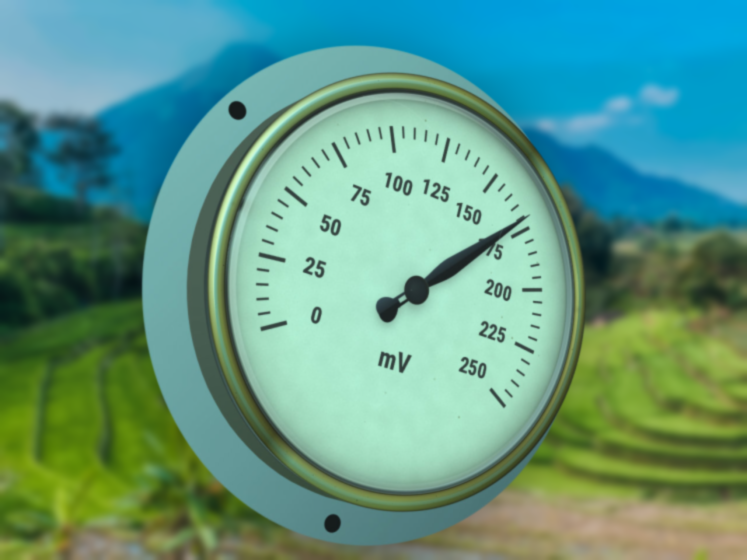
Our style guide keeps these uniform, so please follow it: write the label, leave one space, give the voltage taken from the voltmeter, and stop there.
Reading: 170 mV
